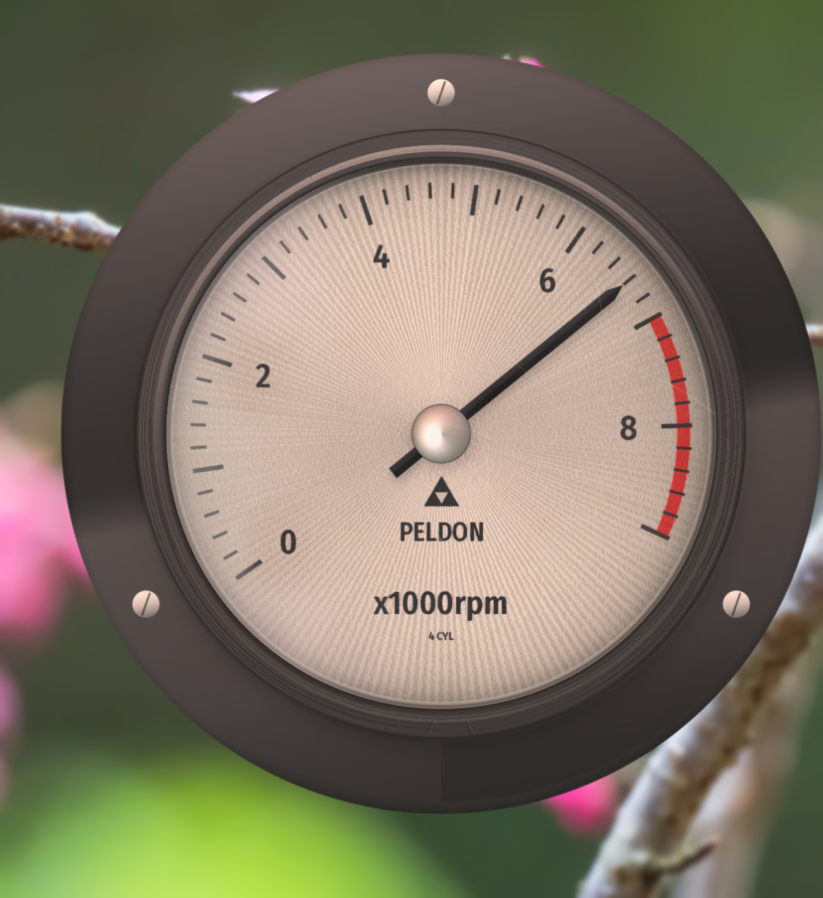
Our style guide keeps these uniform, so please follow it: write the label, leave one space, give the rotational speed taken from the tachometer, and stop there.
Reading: 6600 rpm
